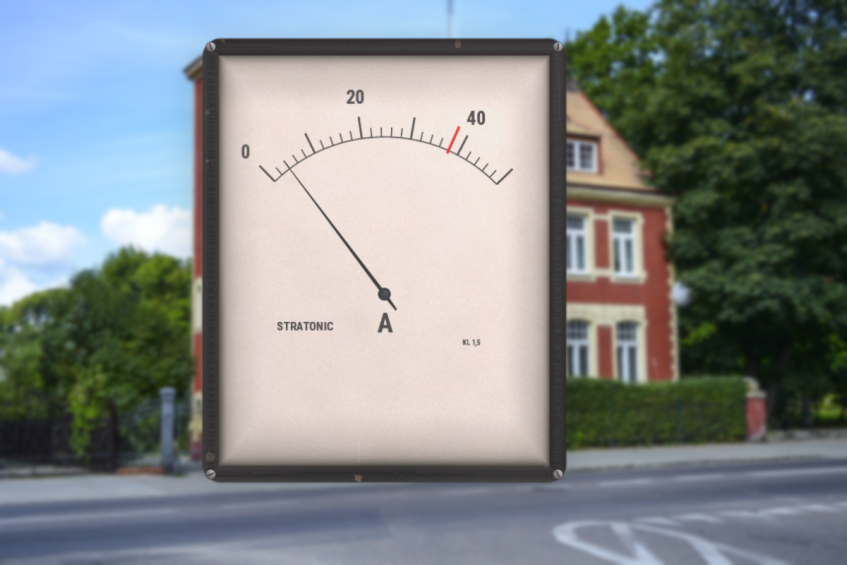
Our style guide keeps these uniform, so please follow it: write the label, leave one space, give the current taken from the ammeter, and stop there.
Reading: 4 A
